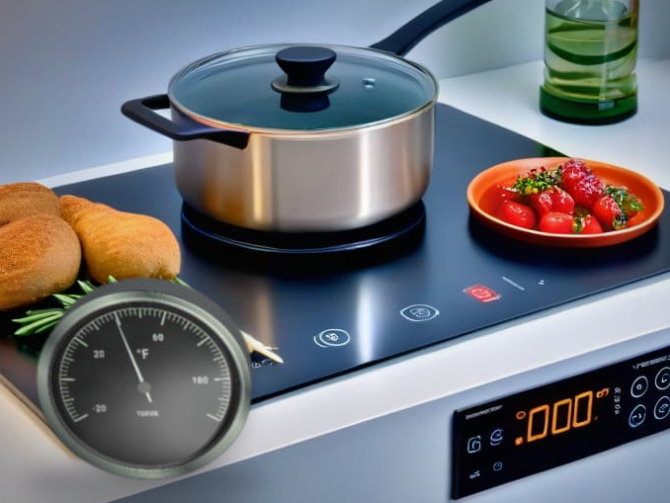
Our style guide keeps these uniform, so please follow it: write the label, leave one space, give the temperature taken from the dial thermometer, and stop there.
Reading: 40 °F
